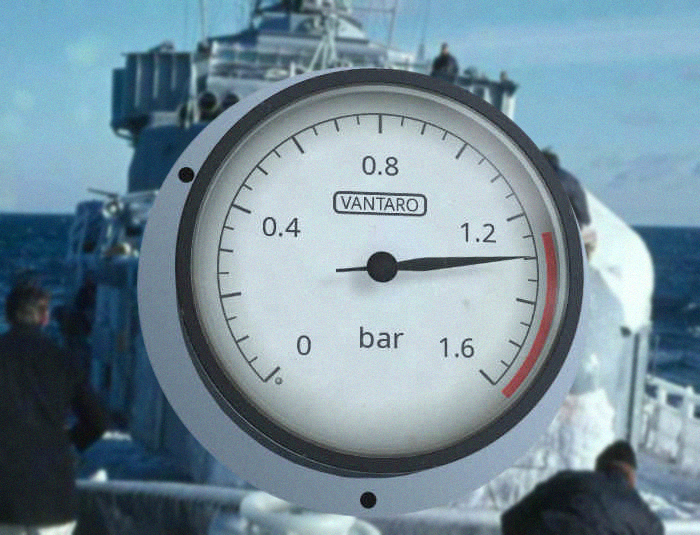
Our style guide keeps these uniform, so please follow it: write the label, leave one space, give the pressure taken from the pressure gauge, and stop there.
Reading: 1.3 bar
